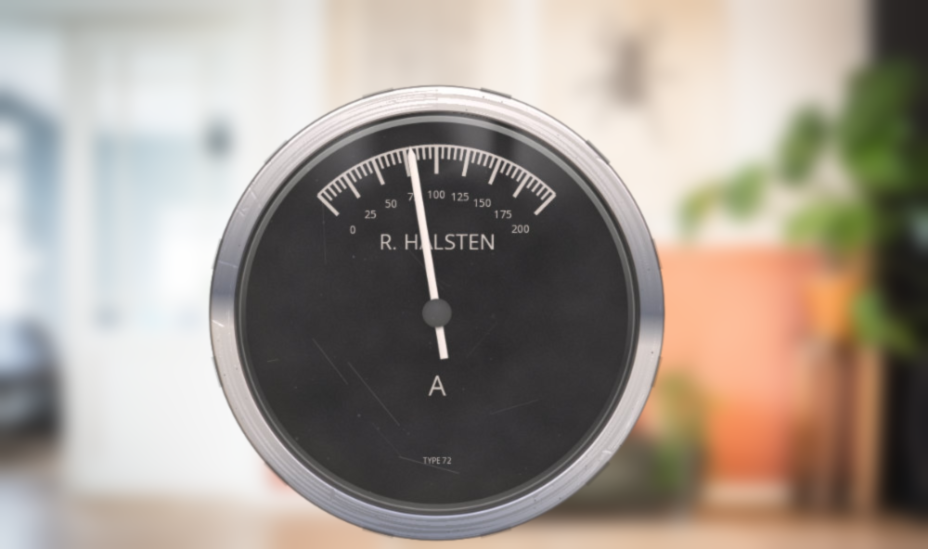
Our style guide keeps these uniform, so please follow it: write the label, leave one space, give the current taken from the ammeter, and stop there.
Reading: 80 A
